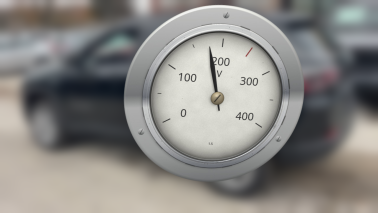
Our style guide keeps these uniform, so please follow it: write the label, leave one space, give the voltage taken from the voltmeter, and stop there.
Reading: 175 V
